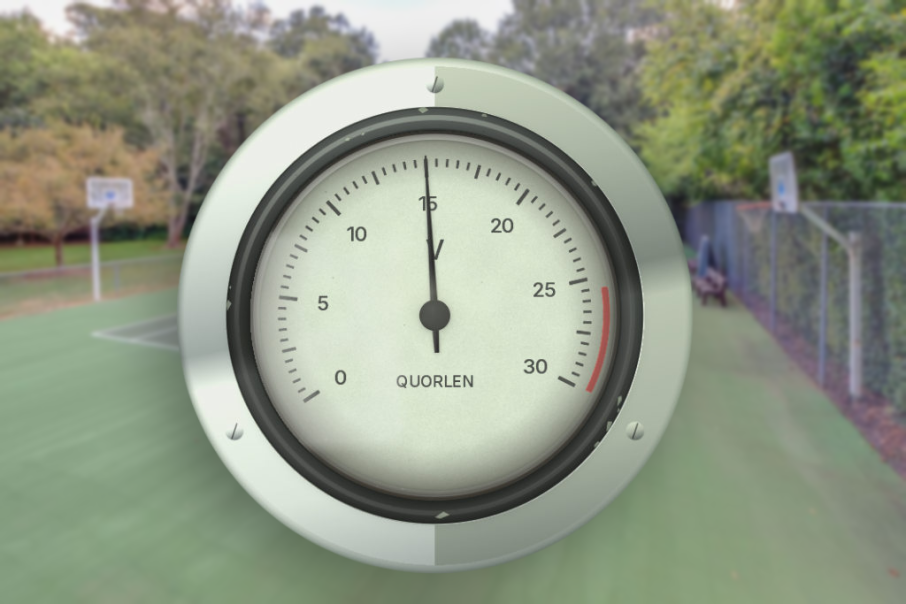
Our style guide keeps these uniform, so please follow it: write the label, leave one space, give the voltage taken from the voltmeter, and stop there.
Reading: 15 V
